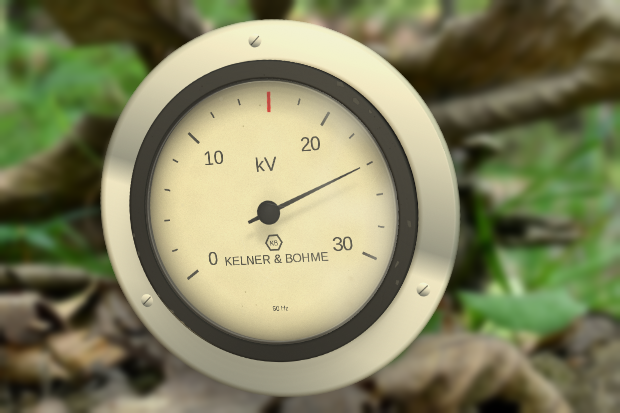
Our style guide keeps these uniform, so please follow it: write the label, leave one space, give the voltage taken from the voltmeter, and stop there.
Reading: 24 kV
